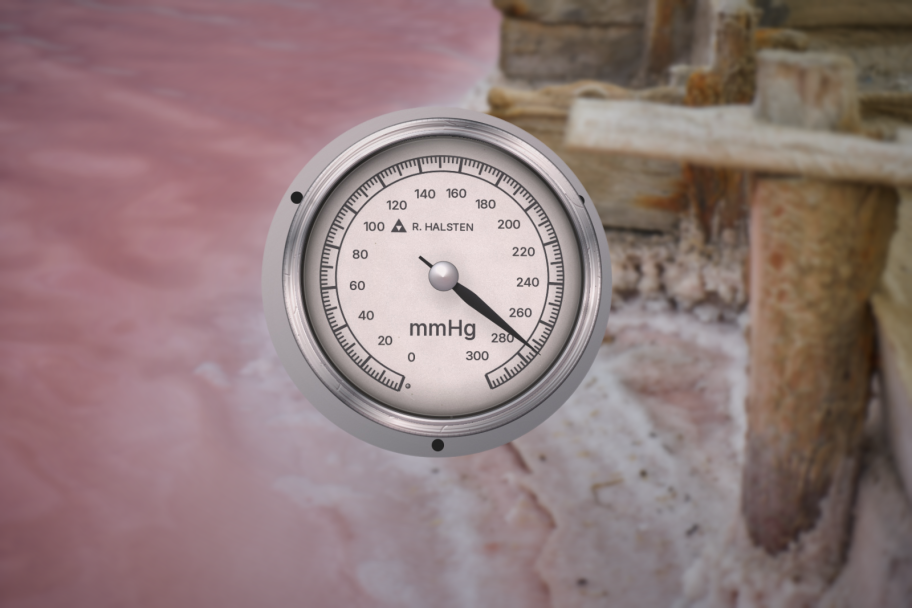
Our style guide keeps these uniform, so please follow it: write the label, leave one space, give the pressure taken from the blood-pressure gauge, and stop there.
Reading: 274 mmHg
